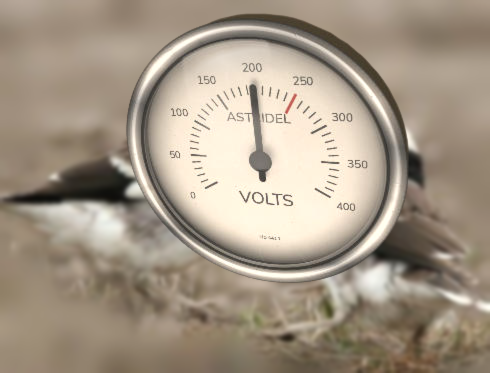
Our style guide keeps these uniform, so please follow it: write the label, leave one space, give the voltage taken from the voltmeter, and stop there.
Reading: 200 V
